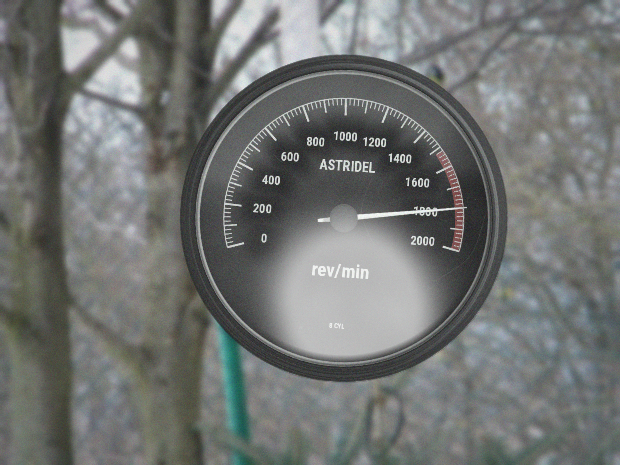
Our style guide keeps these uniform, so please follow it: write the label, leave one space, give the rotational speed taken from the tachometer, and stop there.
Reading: 1800 rpm
